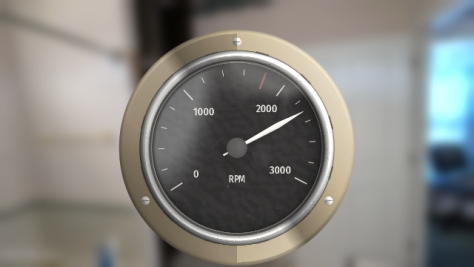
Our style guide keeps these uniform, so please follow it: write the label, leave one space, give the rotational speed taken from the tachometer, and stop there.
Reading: 2300 rpm
